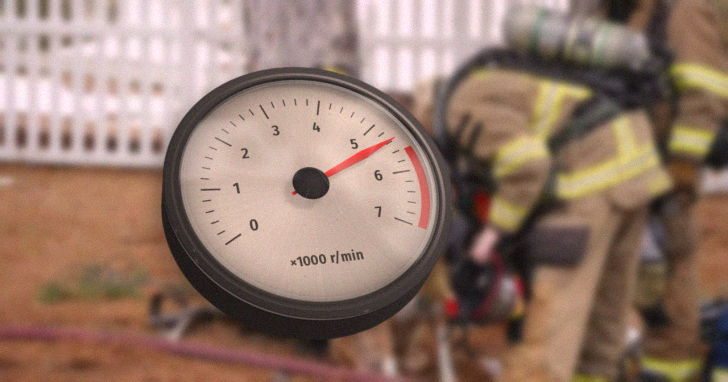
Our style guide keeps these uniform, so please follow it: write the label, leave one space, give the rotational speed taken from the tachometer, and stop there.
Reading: 5400 rpm
